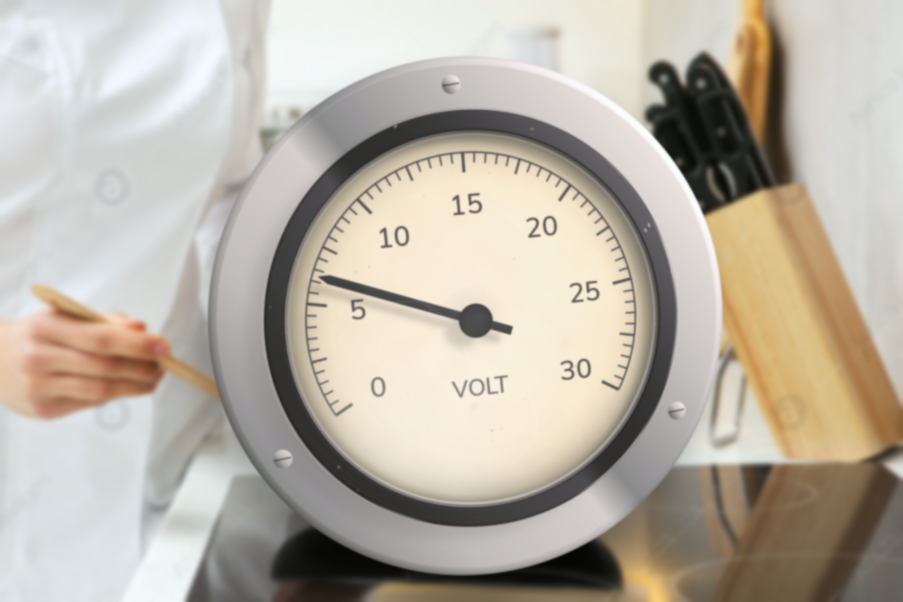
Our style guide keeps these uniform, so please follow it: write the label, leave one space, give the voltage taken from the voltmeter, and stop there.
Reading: 6.25 V
